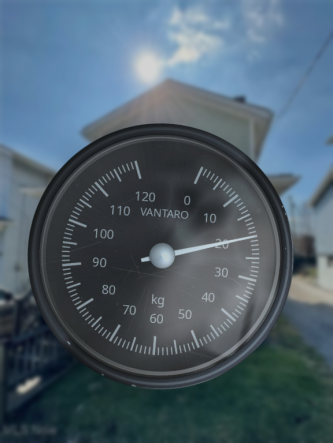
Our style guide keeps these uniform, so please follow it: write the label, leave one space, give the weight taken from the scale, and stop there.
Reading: 20 kg
